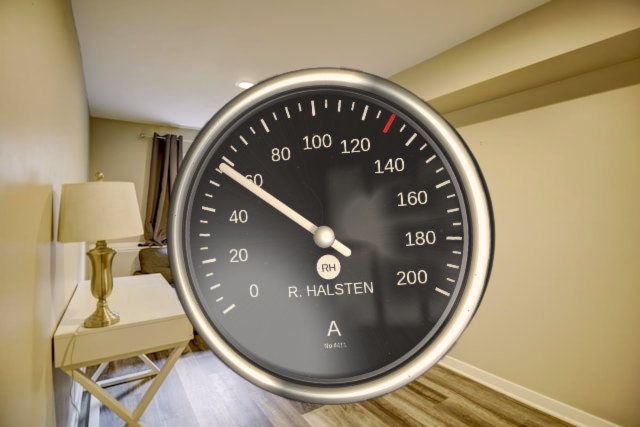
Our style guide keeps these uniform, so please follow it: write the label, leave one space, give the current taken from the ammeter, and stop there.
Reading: 57.5 A
